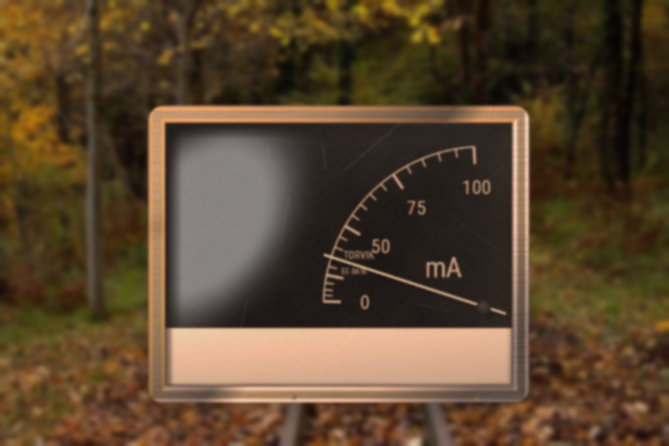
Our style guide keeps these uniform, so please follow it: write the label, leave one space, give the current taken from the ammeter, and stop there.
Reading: 35 mA
